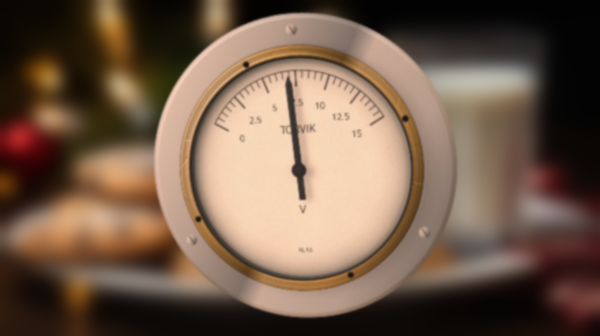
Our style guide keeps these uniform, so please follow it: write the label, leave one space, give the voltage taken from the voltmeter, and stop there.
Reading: 7 V
